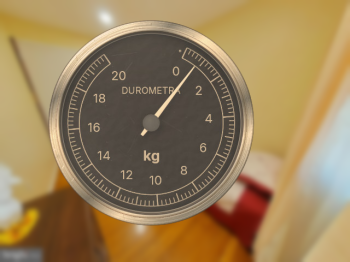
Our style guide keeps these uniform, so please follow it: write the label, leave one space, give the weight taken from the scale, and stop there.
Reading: 0.8 kg
